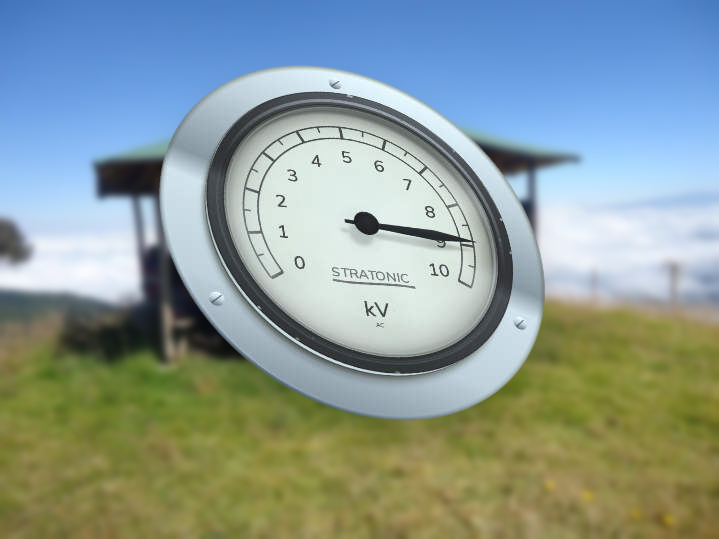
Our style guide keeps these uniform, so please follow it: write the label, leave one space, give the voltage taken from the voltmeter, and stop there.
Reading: 9 kV
